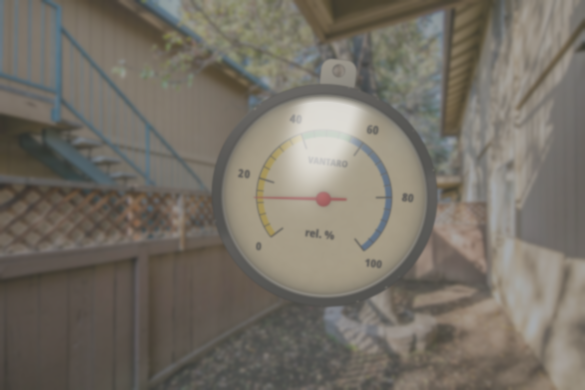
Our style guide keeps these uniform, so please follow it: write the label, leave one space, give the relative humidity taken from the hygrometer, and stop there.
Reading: 14 %
